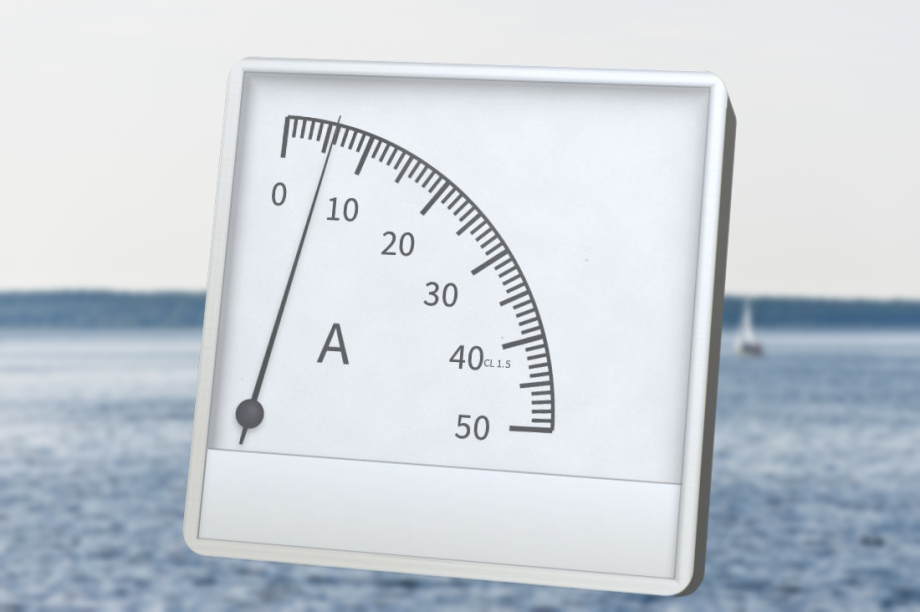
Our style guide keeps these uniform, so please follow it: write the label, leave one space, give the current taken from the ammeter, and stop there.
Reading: 6 A
